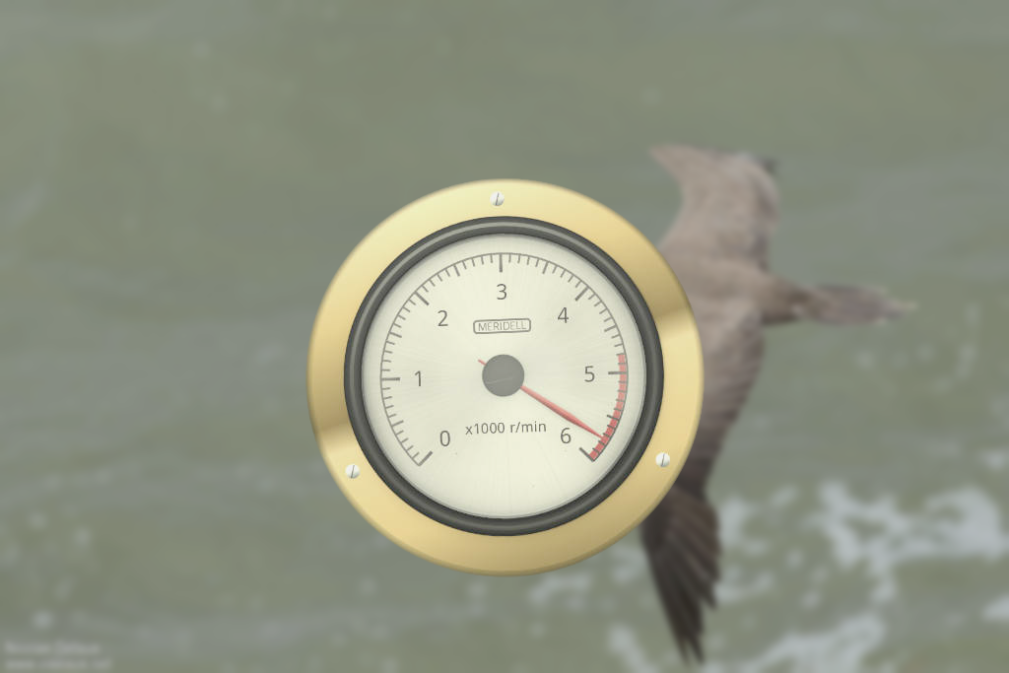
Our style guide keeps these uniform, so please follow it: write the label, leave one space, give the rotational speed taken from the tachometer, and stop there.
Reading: 5750 rpm
